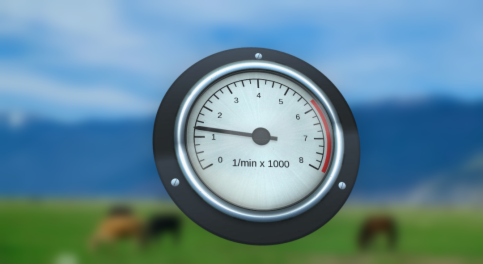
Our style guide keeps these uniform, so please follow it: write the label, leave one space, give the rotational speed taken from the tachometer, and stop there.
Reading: 1250 rpm
